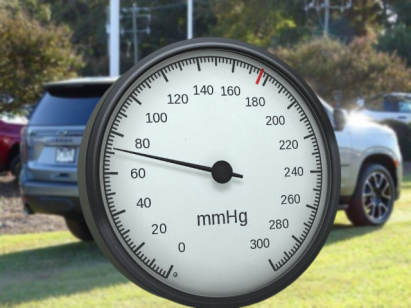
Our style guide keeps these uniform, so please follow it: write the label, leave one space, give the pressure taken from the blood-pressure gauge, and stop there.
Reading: 72 mmHg
